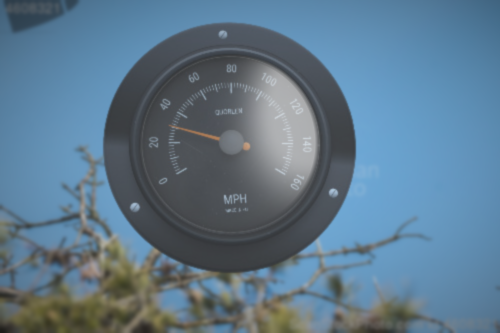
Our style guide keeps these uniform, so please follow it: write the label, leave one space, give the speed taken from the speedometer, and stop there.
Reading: 30 mph
